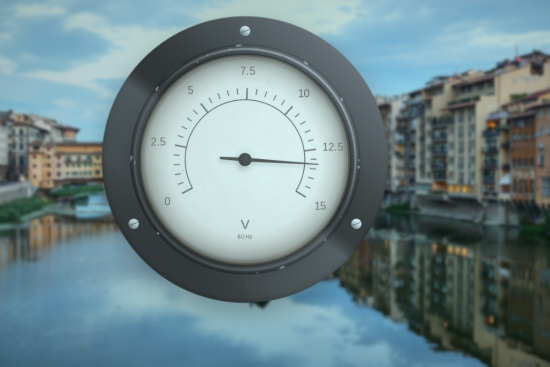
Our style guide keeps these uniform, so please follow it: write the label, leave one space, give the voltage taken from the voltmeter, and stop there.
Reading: 13.25 V
